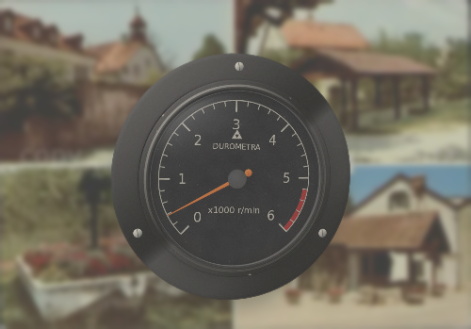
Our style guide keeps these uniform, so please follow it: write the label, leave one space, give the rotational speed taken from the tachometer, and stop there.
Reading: 400 rpm
